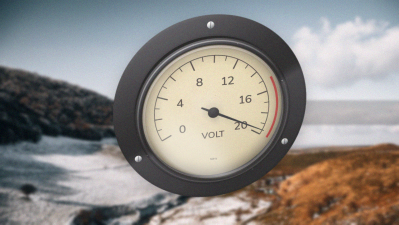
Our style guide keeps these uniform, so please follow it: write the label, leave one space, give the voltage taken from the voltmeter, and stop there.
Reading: 19.5 V
